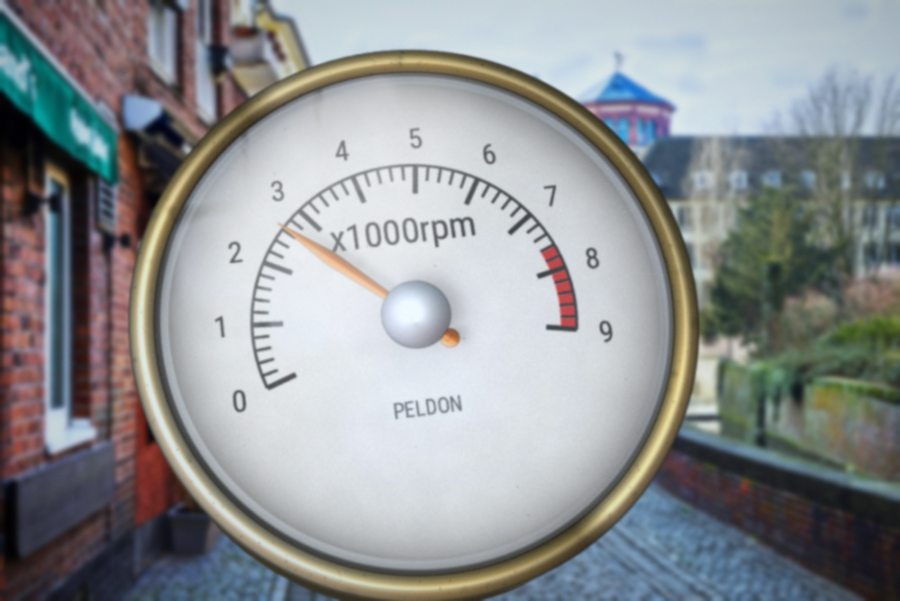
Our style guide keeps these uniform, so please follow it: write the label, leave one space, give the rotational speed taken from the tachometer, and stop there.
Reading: 2600 rpm
